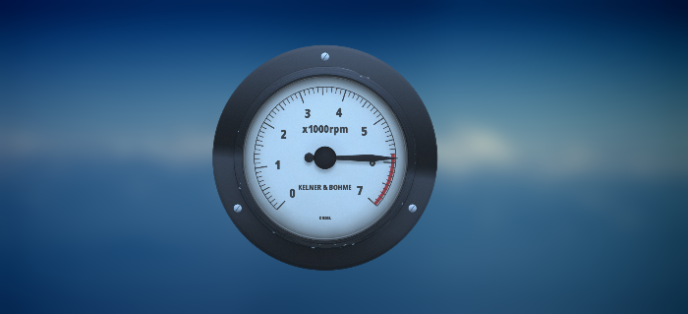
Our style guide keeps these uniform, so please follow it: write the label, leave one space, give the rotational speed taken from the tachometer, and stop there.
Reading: 5900 rpm
